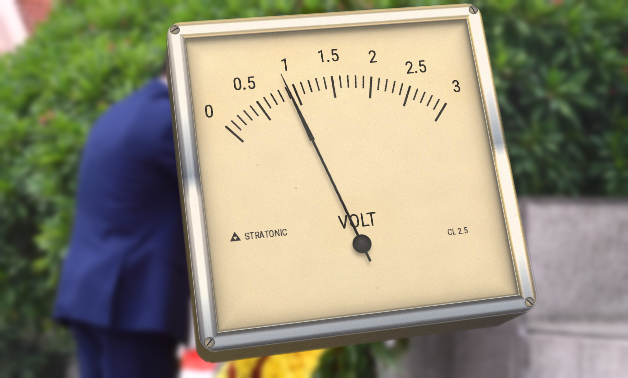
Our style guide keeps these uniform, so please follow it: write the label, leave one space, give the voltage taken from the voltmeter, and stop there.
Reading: 0.9 V
